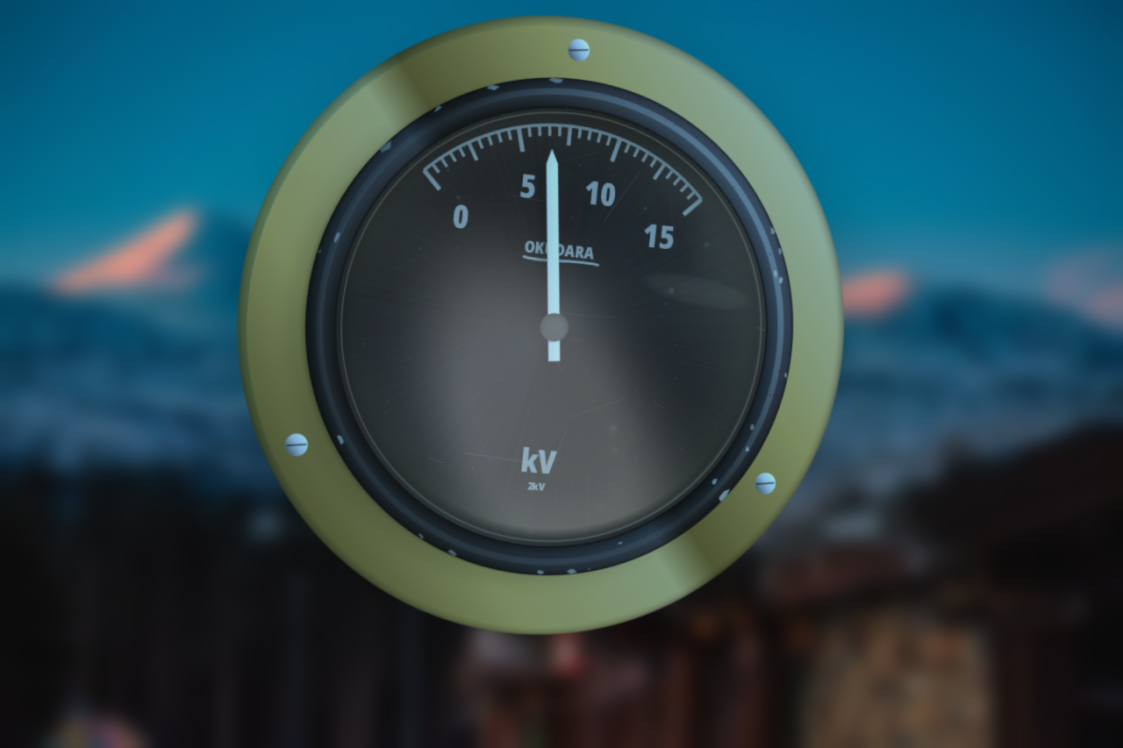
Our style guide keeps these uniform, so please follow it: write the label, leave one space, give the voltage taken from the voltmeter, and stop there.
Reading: 6.5 kV
